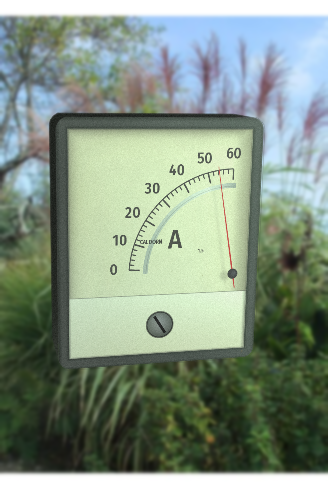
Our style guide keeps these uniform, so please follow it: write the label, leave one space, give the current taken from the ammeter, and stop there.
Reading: 54 A
